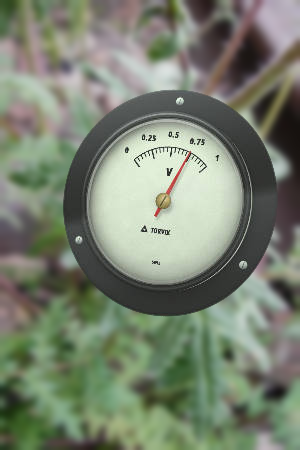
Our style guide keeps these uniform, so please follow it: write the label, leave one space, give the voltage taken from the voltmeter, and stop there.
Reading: 0.75 V
